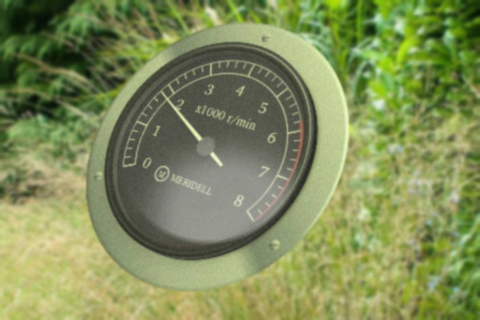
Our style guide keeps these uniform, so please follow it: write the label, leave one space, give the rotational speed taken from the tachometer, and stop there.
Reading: 1800 rpm
